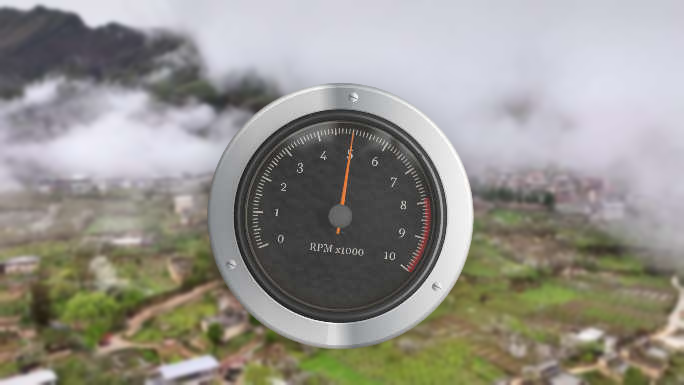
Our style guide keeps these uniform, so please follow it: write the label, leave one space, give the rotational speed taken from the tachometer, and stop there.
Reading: 5000 rpm
